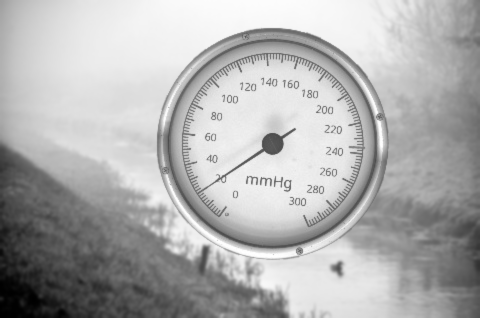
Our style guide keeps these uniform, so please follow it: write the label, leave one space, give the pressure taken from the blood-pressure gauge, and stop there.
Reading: 20 mmHg
